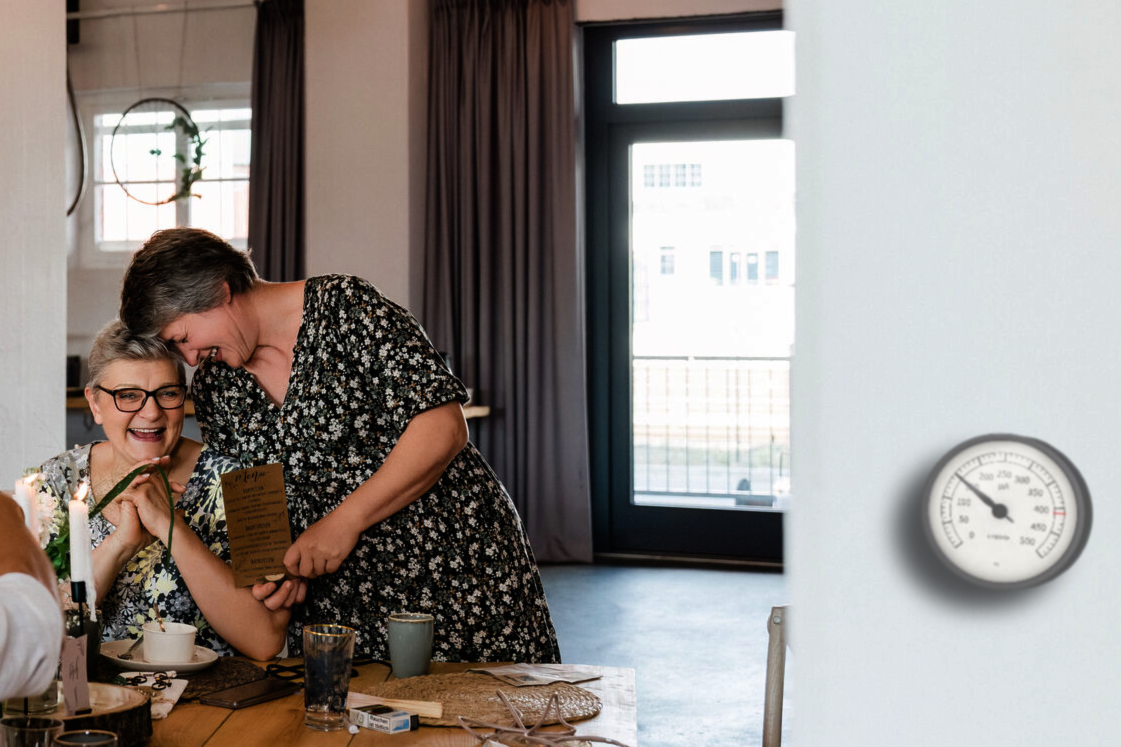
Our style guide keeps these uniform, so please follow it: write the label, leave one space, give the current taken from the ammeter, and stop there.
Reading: 150 µA
